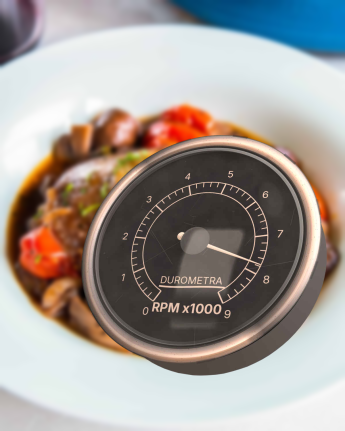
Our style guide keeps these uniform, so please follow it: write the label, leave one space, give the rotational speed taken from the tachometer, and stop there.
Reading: 7800 rpm
